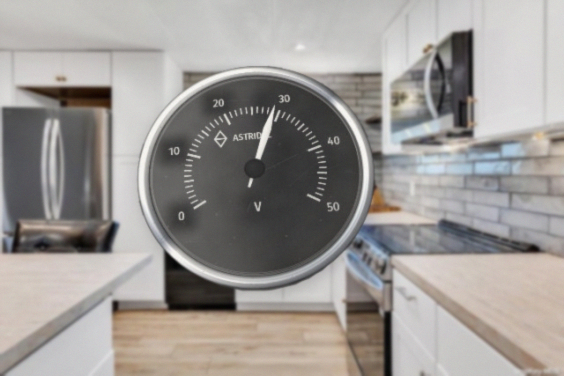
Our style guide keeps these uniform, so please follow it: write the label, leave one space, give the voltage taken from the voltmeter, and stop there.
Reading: 29 V
